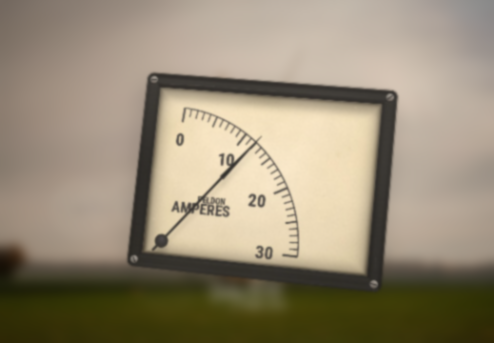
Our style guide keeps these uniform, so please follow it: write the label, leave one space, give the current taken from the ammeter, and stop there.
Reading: 12 A
